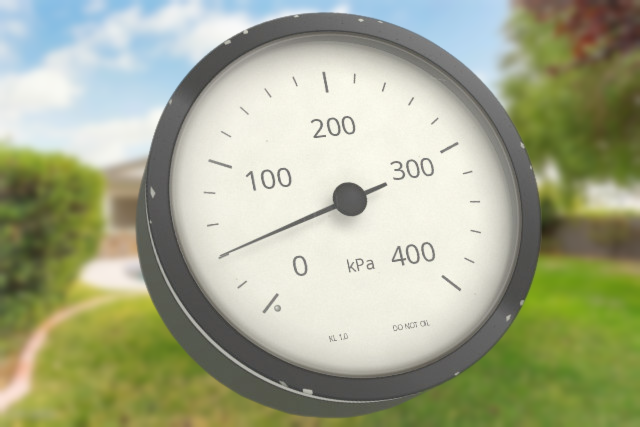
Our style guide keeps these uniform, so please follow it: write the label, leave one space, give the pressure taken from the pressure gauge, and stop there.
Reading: 40 kPa
